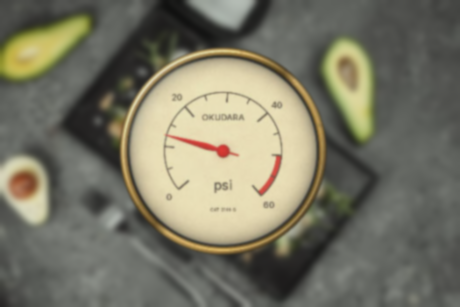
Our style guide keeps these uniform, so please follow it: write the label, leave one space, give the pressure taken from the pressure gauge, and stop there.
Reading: 12.5 psi
